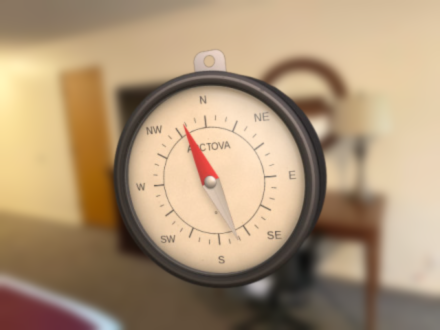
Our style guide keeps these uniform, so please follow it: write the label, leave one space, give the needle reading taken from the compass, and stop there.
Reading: 340 °
